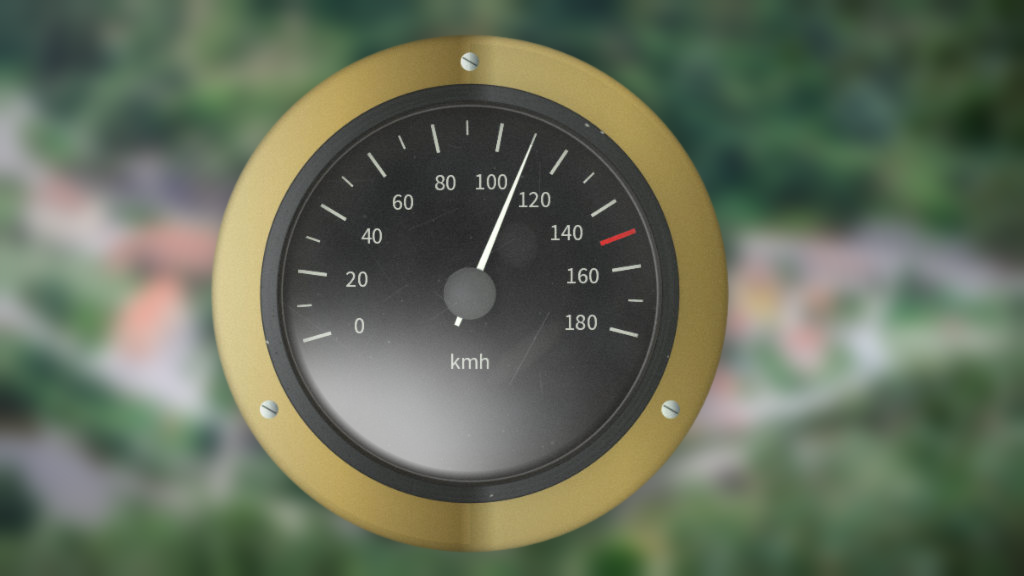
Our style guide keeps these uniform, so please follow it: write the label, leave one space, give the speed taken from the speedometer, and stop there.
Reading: 110 km/h
